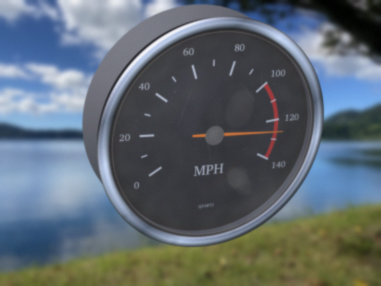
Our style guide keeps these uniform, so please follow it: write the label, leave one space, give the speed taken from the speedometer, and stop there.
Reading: 125 mph
